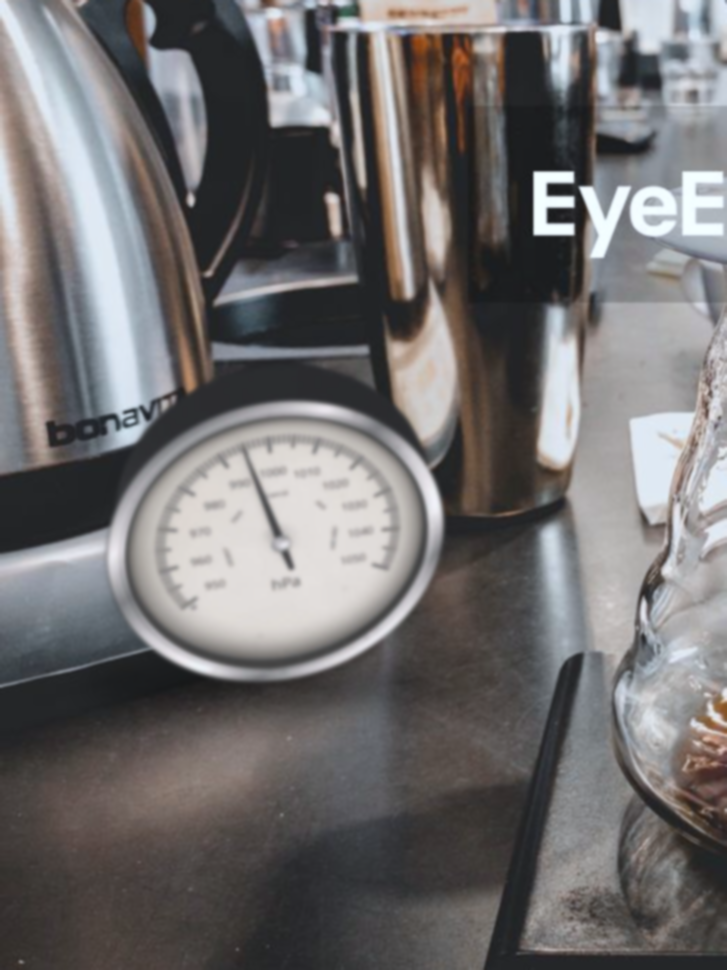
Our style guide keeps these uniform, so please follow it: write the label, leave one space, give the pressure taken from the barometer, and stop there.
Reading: 995 hPa
